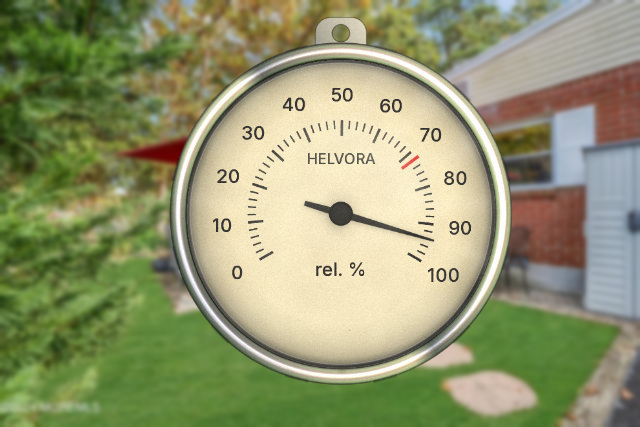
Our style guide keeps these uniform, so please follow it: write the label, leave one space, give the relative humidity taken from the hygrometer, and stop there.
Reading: 94 %
